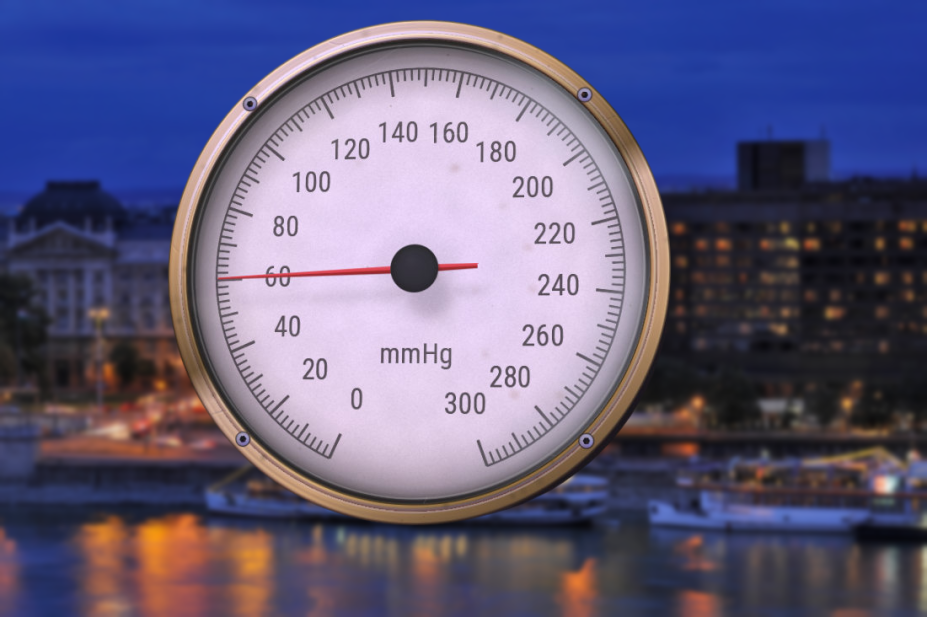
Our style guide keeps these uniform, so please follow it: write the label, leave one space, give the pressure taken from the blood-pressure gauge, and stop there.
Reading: 60 mmHg
